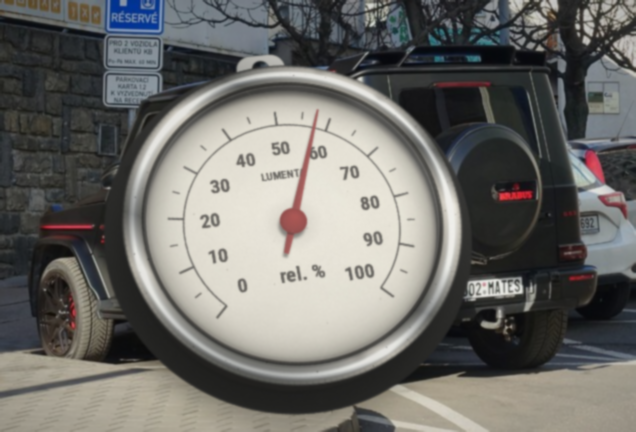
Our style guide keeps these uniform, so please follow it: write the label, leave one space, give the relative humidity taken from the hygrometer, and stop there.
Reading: 57.5 %
